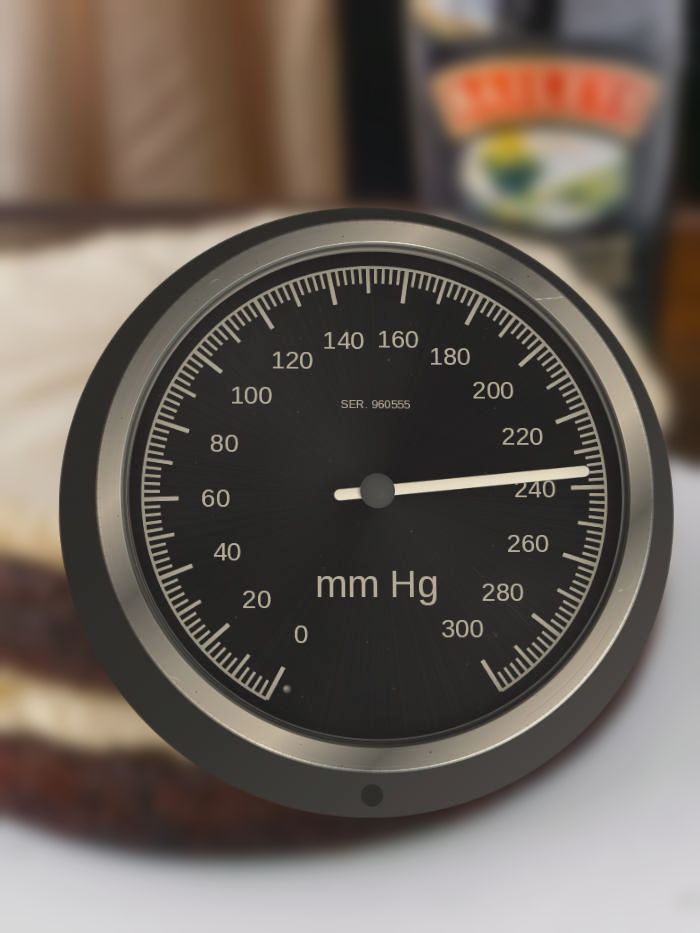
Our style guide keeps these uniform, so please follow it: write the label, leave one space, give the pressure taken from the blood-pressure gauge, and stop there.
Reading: 236 mmHg
